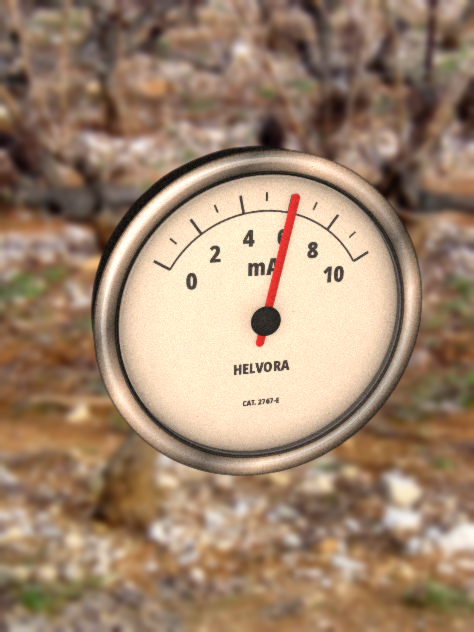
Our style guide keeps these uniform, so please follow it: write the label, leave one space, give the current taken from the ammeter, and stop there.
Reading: 6 mA
